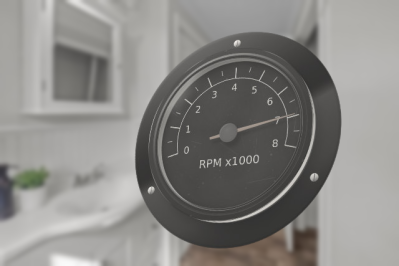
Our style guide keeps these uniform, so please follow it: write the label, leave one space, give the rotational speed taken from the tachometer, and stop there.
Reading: 7000 rpm
